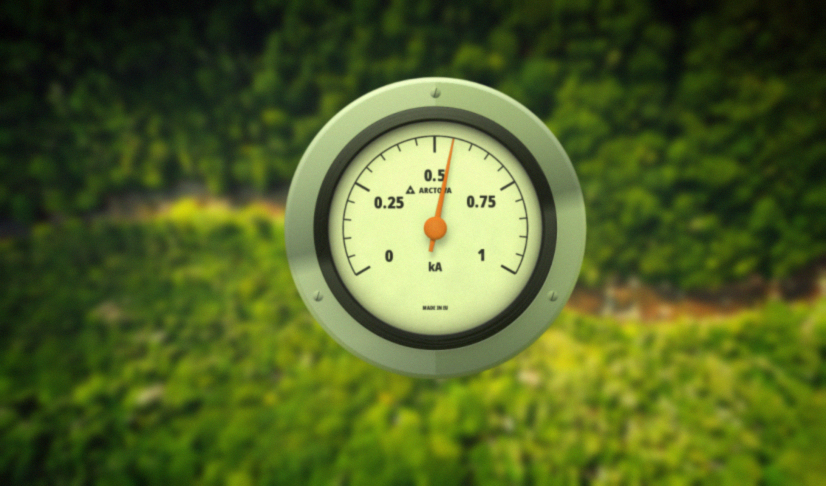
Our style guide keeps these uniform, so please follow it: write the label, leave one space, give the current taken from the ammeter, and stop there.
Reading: 0.55 kA
